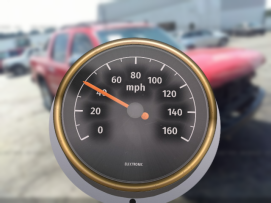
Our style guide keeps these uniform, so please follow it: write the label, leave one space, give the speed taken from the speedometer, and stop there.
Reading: 40 mph
